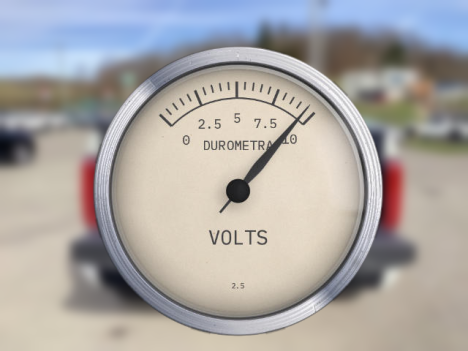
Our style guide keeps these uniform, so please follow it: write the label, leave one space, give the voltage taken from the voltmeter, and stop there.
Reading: 9.5 V
